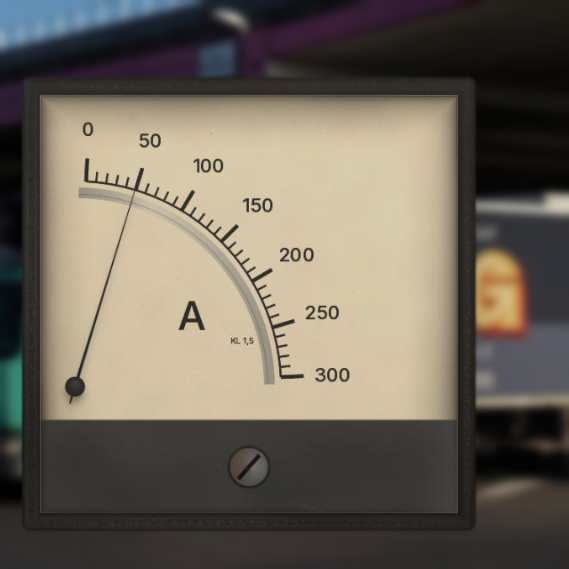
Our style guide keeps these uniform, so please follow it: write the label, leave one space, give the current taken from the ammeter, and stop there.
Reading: 50 A
